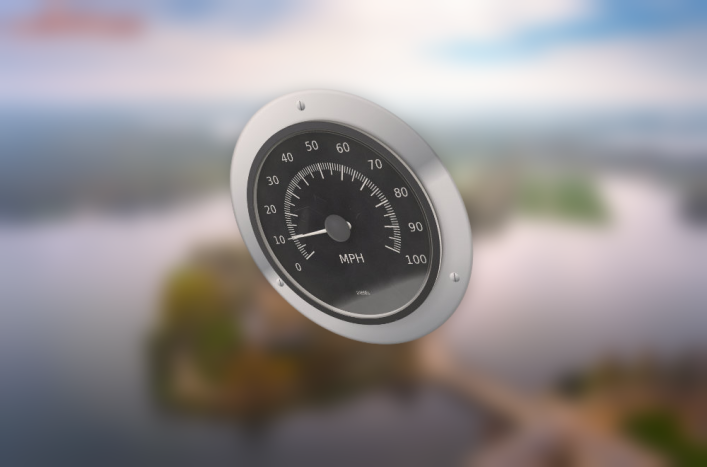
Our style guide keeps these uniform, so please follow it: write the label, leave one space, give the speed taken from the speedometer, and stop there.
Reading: 10 mph
